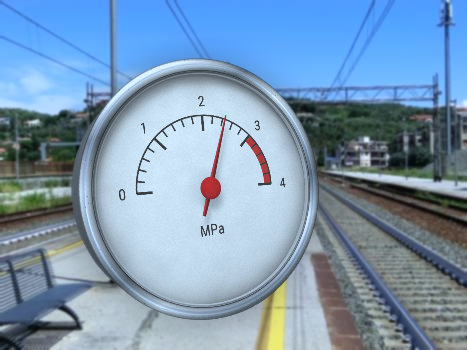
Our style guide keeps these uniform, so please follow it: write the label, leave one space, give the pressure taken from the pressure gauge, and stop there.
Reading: 2.4 MPa
